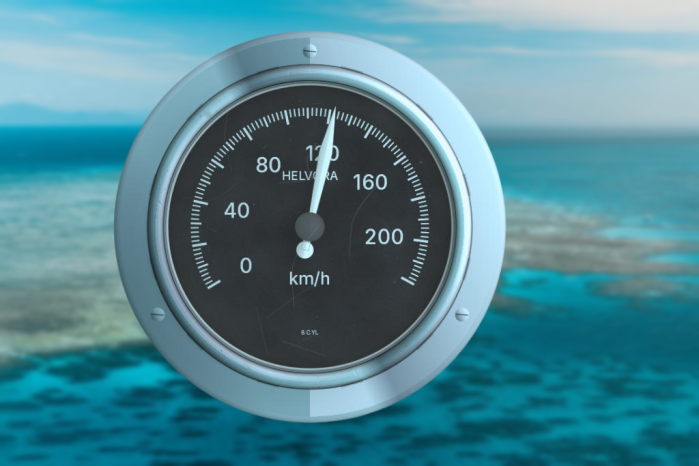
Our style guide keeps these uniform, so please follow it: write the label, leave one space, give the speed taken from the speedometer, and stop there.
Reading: 122 km/h
